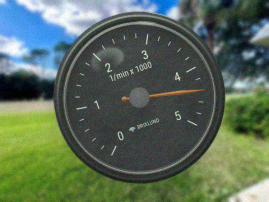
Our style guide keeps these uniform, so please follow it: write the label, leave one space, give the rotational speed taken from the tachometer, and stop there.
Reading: 4400 rpm
